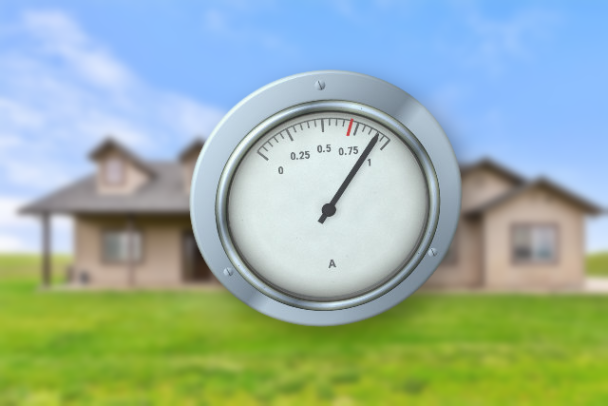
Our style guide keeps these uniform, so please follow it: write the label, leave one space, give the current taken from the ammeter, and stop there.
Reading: 0.9 A
